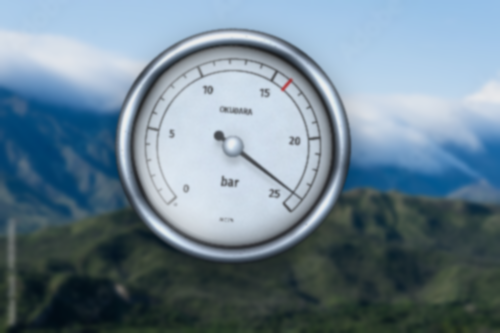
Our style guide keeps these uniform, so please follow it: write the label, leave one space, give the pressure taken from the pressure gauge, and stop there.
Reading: 24 bar
